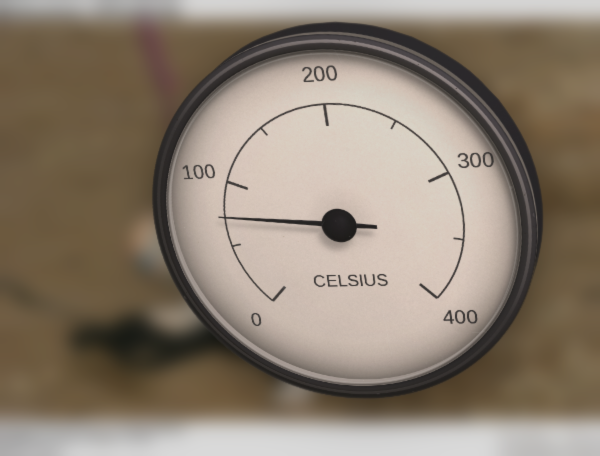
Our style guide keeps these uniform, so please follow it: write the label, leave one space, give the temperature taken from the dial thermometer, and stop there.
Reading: 75 °C
